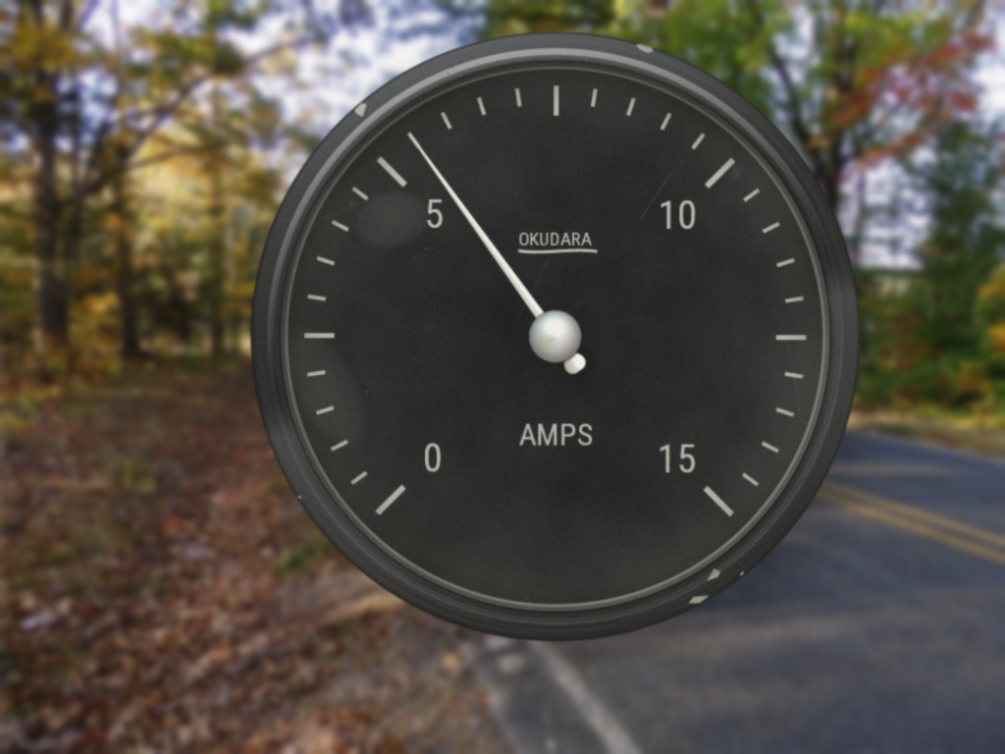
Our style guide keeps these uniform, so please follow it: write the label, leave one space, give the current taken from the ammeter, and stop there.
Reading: 5.5 A
